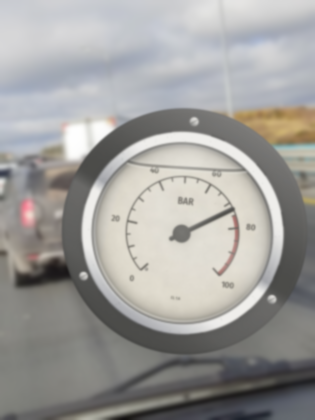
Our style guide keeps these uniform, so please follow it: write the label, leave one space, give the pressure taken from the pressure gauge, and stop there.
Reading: 72.5 bar
